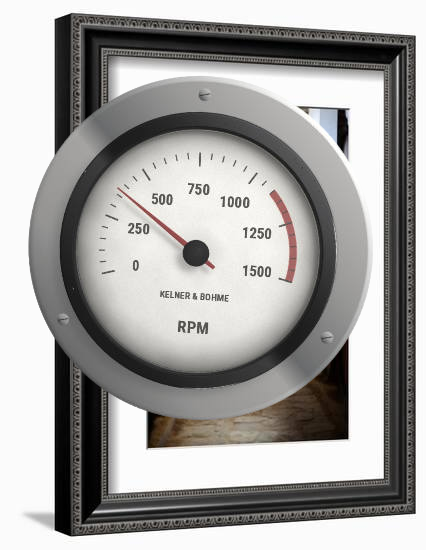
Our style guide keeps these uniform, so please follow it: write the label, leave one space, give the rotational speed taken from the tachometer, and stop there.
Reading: 375 rpm
